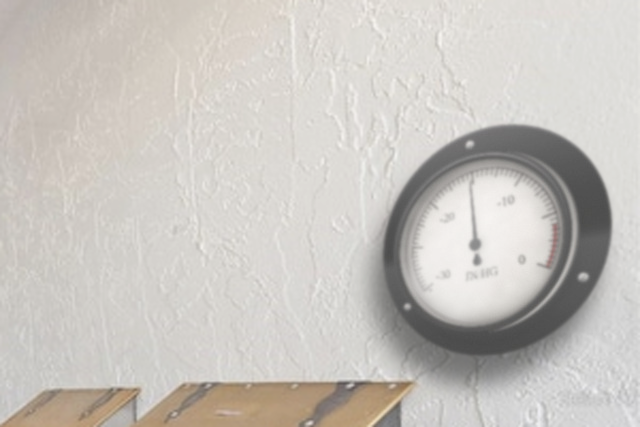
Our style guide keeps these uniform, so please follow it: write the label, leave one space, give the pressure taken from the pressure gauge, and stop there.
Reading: -15 inHg
